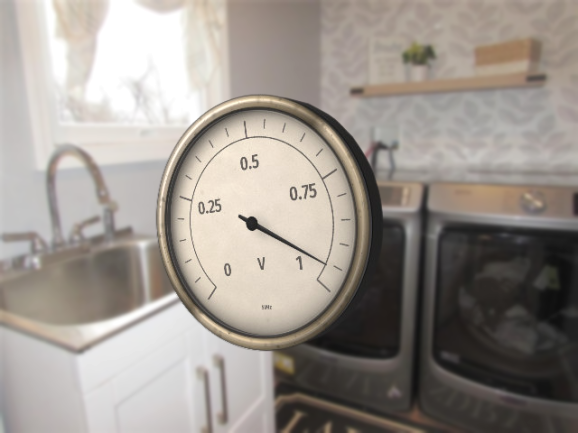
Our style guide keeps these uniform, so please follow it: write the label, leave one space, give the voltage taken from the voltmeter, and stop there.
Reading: 0.95 V
